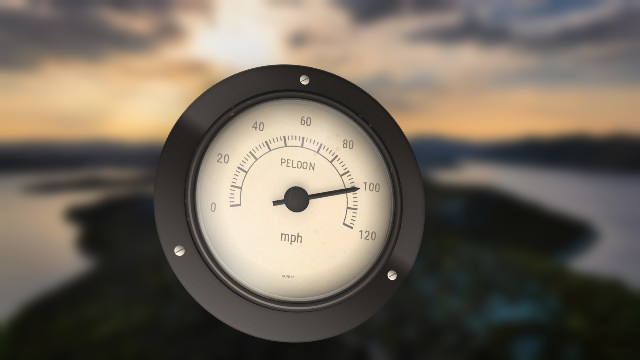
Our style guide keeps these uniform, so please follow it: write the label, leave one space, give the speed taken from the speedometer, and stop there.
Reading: 100 mph
